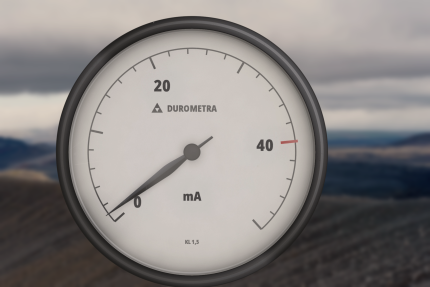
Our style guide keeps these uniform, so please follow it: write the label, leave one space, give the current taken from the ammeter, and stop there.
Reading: 1 mA
